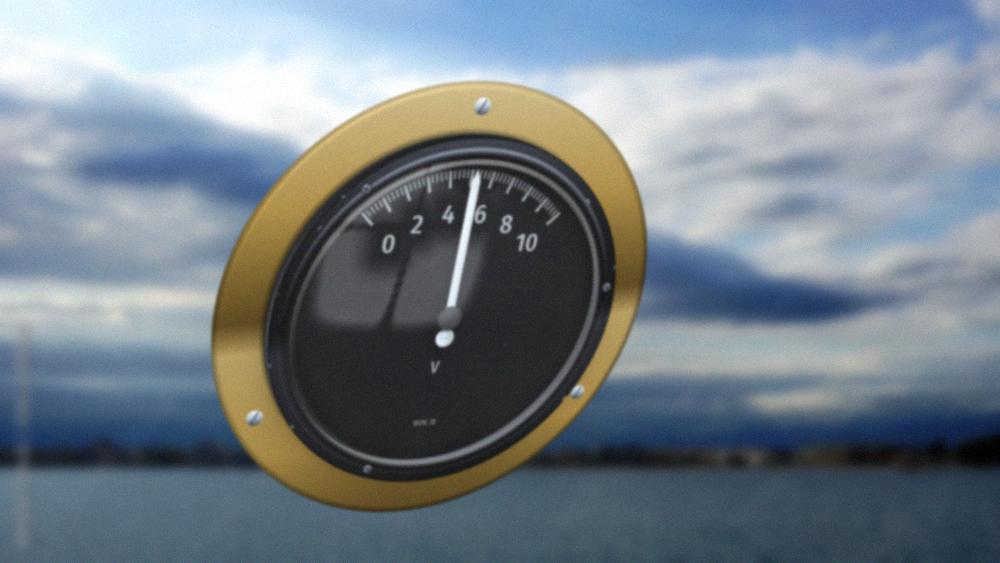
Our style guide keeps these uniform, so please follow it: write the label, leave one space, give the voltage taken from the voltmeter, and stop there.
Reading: 5 V
